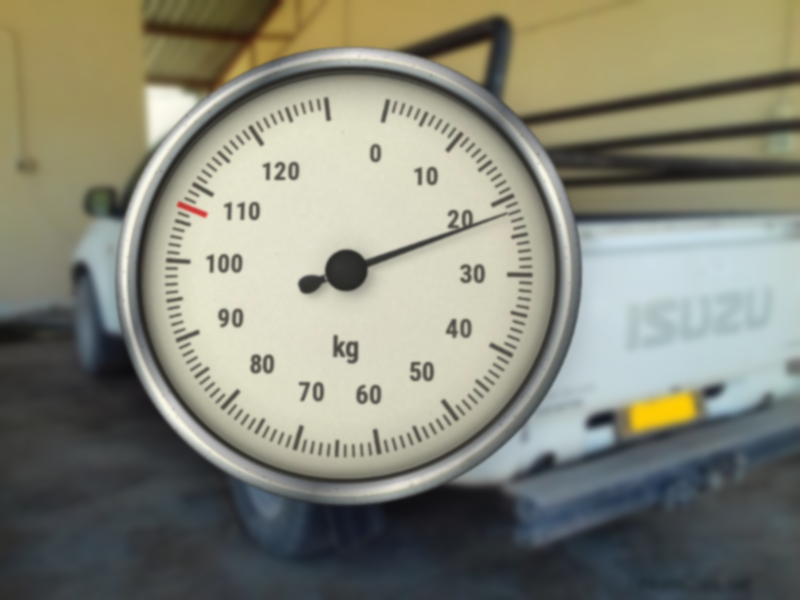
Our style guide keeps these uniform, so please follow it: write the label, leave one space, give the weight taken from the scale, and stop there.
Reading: 22 kg
